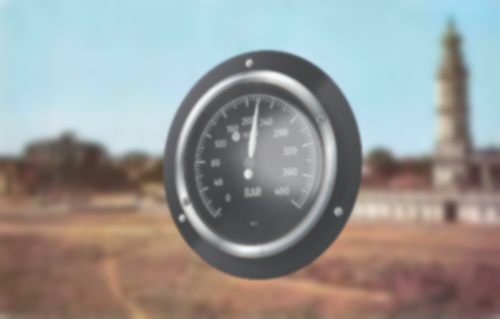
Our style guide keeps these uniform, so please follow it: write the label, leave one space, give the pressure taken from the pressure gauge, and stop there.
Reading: 220 bar
